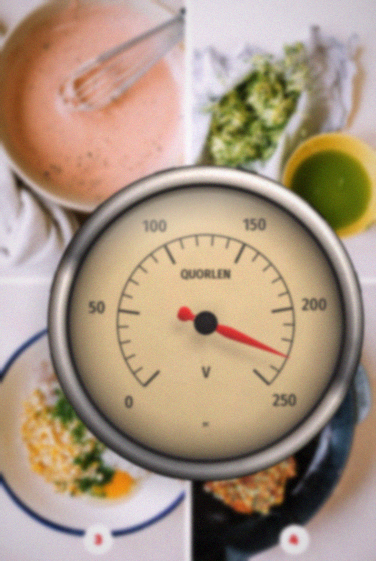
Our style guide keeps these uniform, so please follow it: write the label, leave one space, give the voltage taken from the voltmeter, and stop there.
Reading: 230 V
